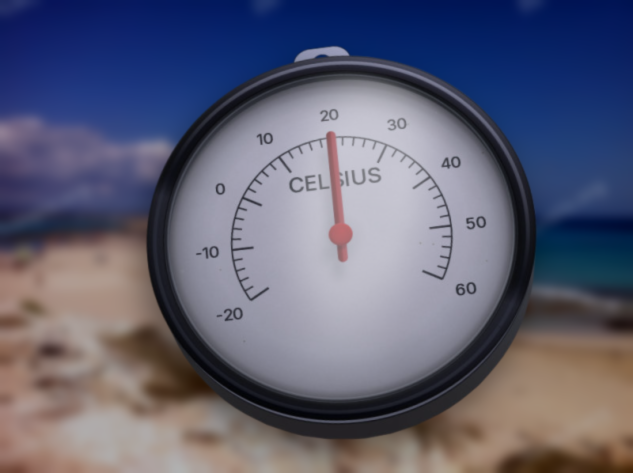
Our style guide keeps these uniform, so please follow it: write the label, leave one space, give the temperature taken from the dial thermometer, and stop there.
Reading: 20 °C
